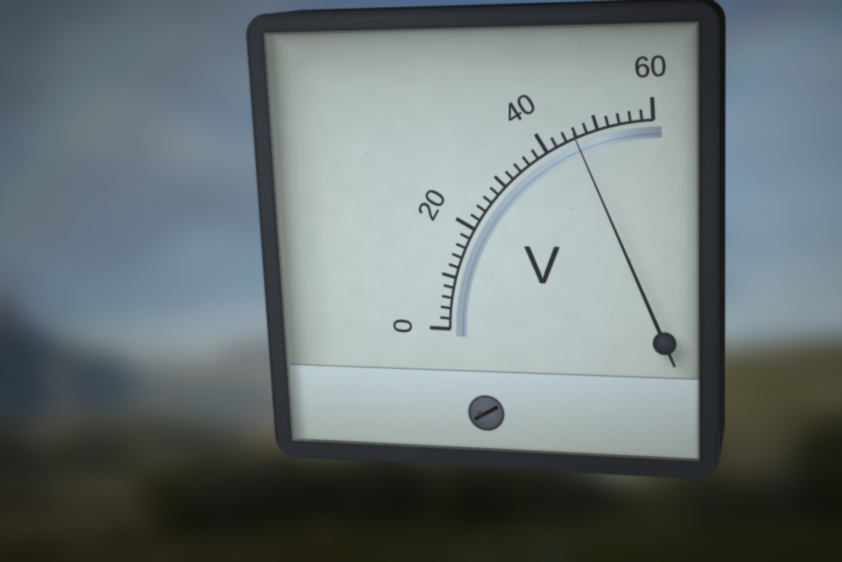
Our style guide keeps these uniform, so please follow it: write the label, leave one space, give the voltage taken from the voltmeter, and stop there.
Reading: 46 V
